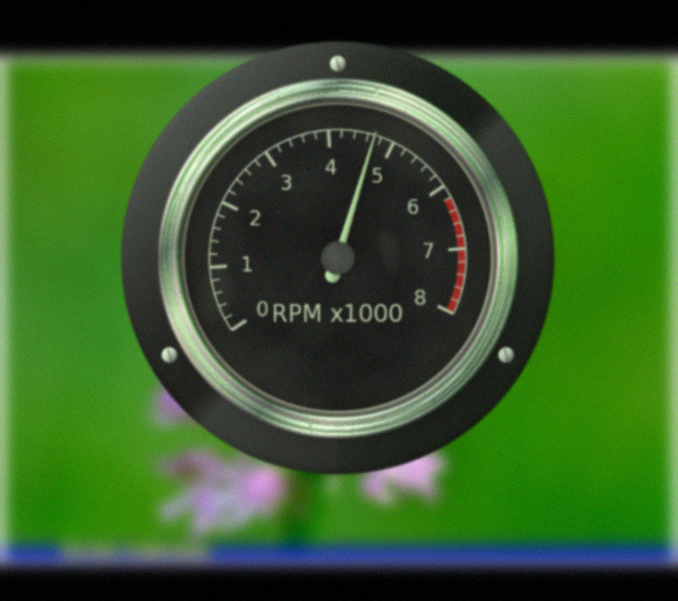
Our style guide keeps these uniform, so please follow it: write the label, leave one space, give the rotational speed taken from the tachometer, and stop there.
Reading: 4700 rpm
